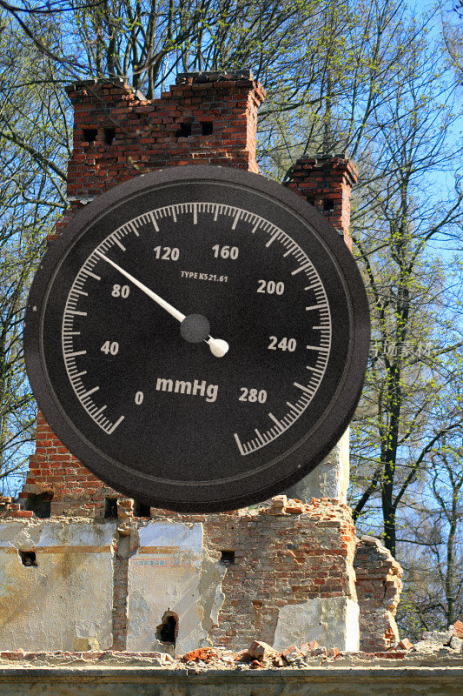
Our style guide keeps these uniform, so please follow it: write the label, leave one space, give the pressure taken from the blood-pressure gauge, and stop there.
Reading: 90 mmHg
